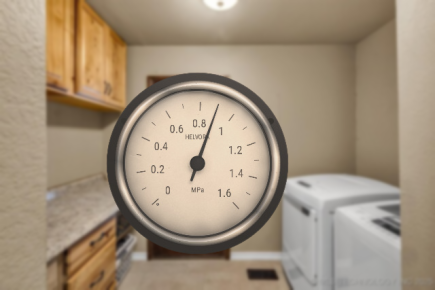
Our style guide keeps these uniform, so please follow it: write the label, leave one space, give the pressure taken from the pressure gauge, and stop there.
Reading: 0.9 MPa
